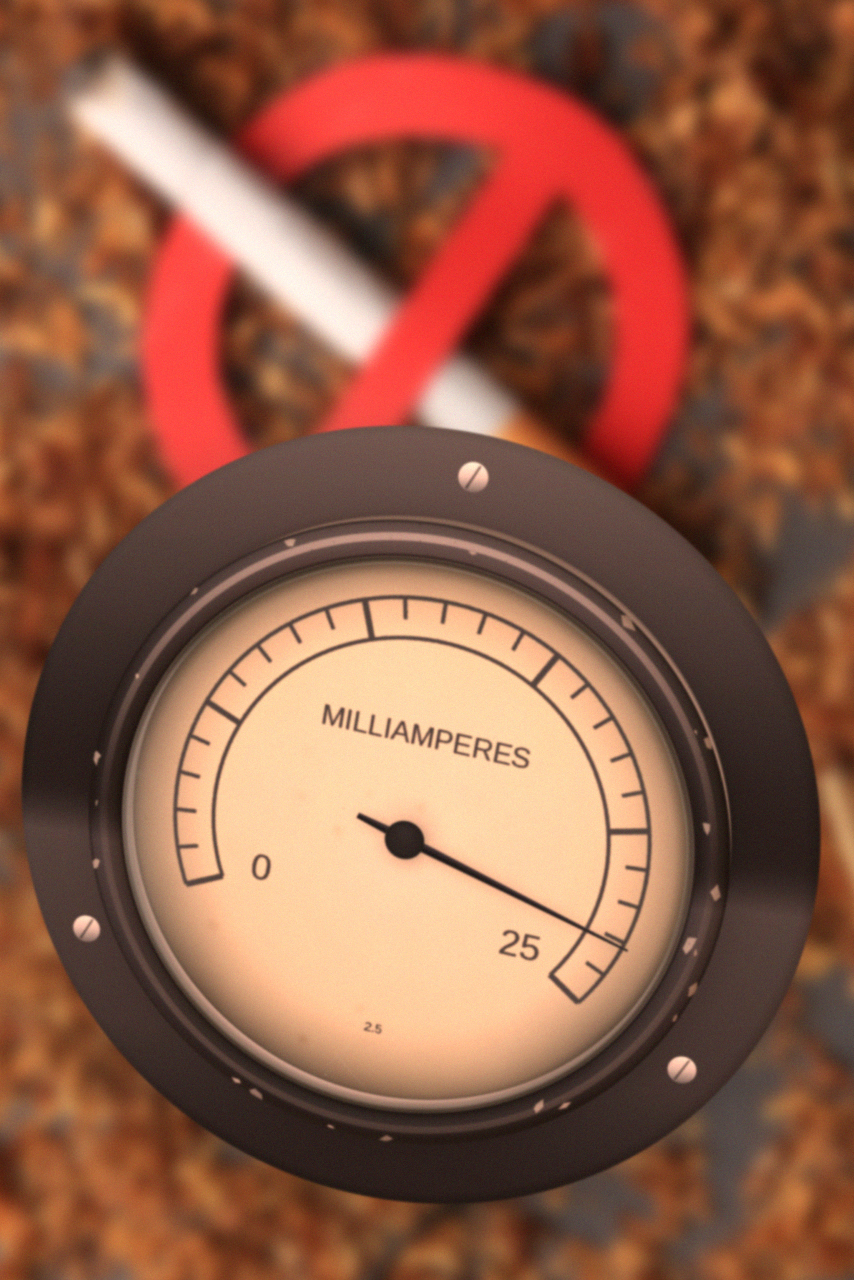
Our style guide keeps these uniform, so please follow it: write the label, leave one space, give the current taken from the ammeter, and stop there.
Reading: 23 mA
